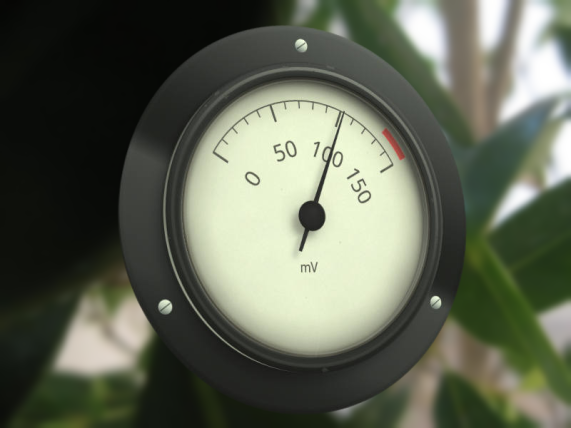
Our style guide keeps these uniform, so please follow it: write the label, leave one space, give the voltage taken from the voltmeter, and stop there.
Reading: 100 mV
